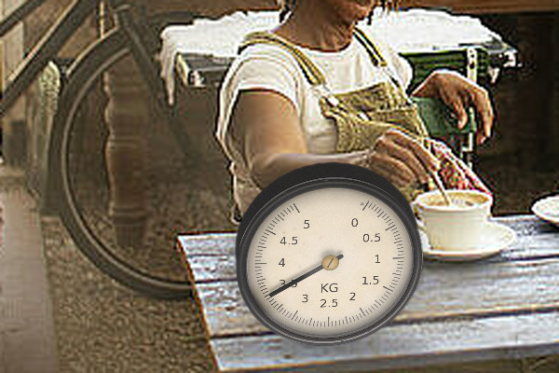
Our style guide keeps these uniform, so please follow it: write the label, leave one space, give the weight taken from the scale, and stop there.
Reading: 3.5 kg
